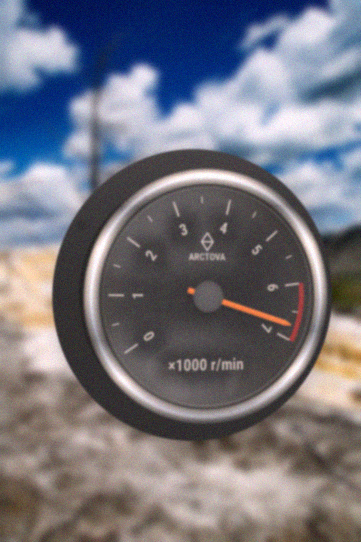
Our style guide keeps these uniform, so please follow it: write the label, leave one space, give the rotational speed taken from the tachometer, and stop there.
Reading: 6750 rpm
